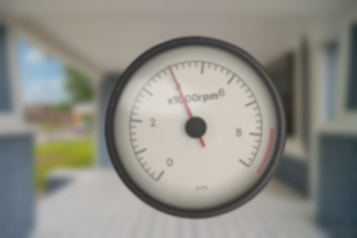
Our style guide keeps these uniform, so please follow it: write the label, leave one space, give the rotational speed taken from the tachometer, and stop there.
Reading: 4000 rpm
